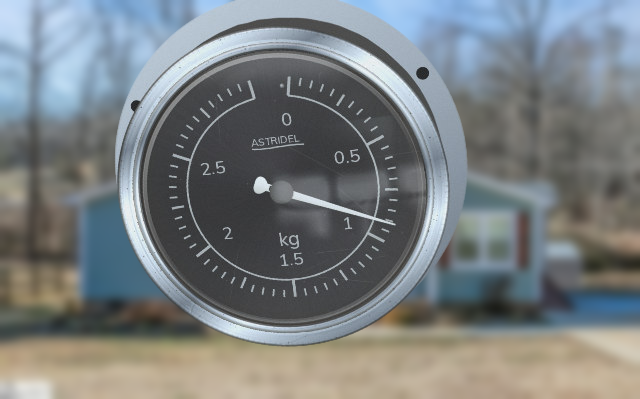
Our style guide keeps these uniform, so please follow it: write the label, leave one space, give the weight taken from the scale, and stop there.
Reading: 0.9 kg
